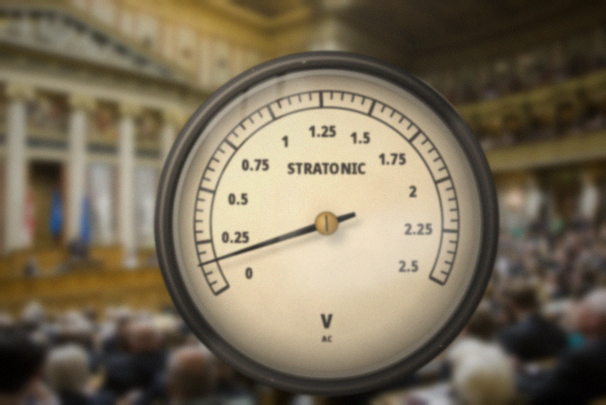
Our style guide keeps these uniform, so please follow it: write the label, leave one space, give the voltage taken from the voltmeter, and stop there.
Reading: 0.15 V
